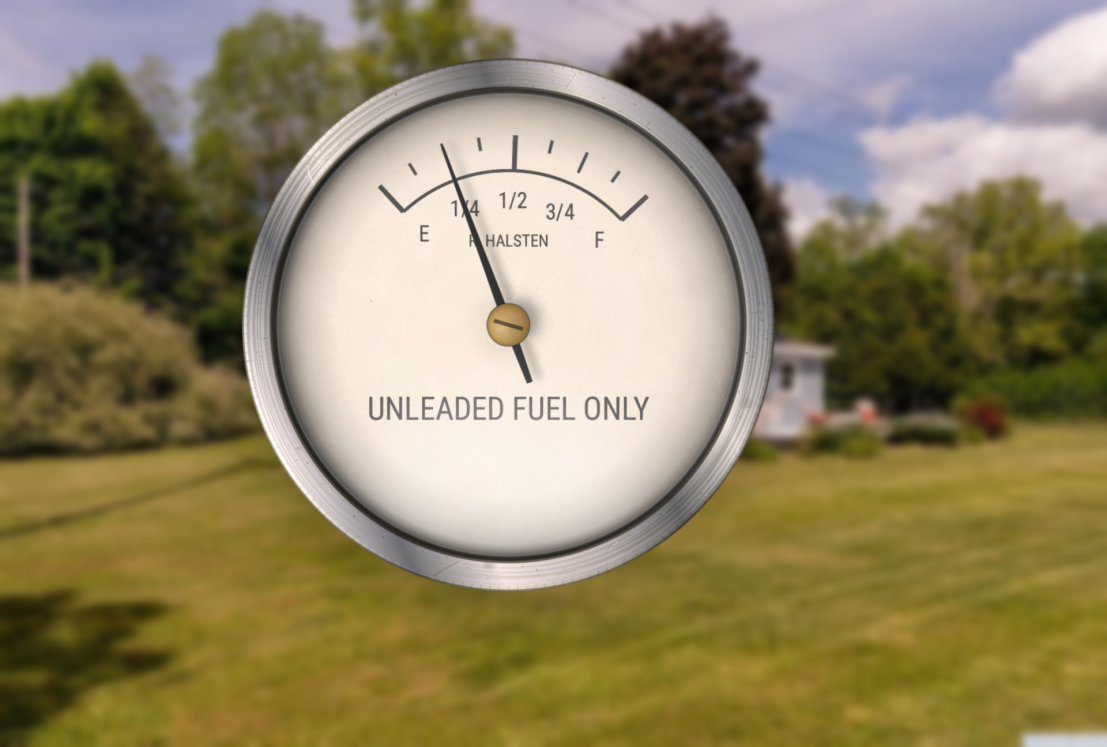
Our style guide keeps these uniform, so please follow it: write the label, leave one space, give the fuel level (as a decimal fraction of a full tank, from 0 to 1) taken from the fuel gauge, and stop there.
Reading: 0.25
